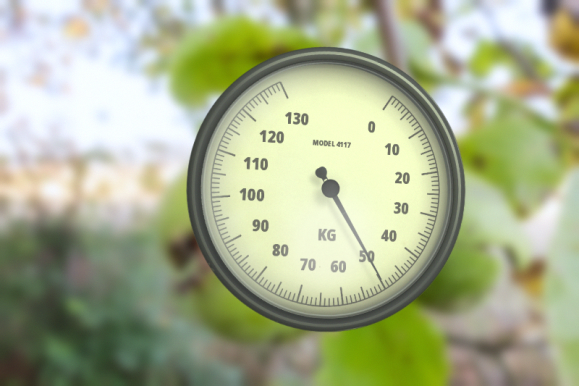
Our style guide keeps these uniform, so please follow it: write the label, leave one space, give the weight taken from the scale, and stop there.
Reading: 50 kg
